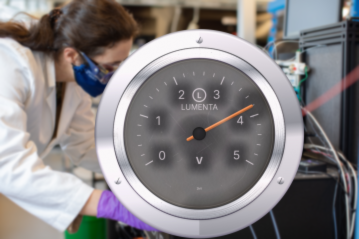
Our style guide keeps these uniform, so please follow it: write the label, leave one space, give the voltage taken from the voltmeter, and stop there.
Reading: 3.8 V
